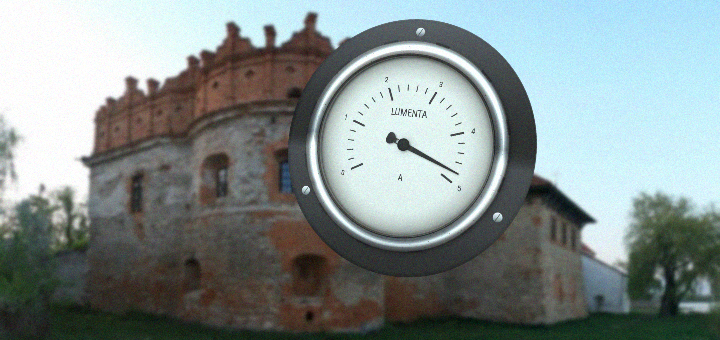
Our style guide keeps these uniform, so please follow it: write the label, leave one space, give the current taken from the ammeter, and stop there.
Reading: 4.8 A
